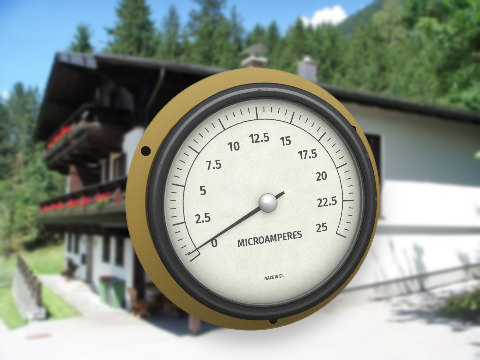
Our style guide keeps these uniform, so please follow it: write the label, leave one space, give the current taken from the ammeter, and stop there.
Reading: 0.5 µA
